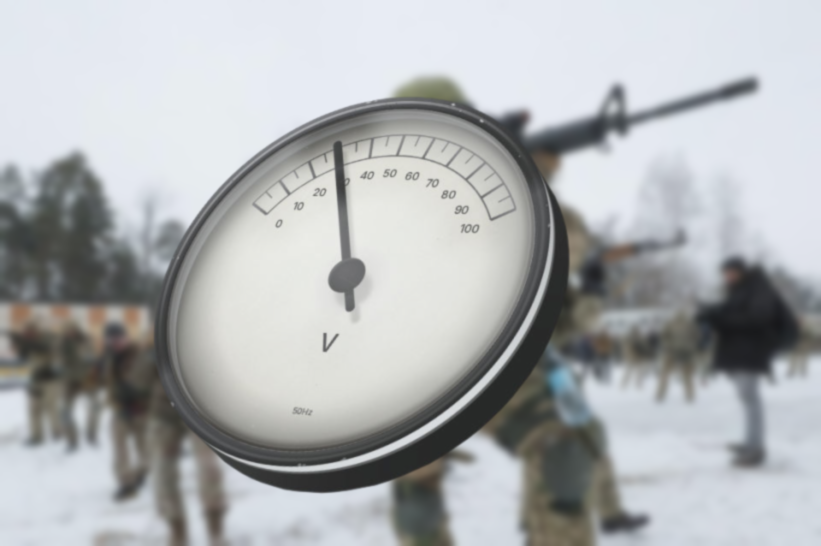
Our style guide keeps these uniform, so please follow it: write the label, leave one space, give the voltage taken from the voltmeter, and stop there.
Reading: 30 V
